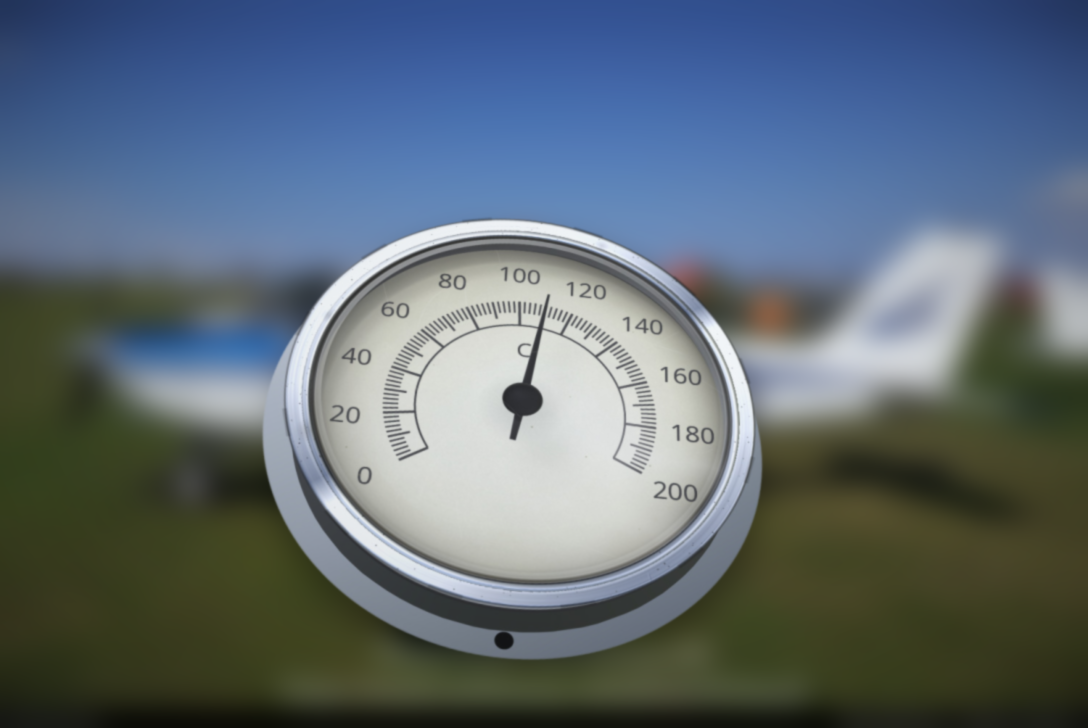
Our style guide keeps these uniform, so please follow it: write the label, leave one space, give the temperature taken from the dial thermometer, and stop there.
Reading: 110 °C
